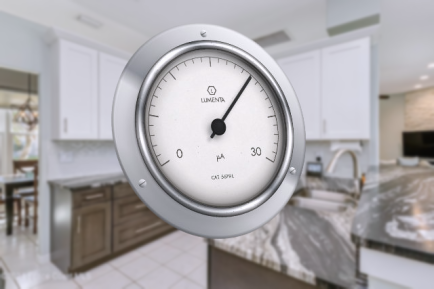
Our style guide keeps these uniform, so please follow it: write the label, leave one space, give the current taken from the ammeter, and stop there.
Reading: 20 µA
